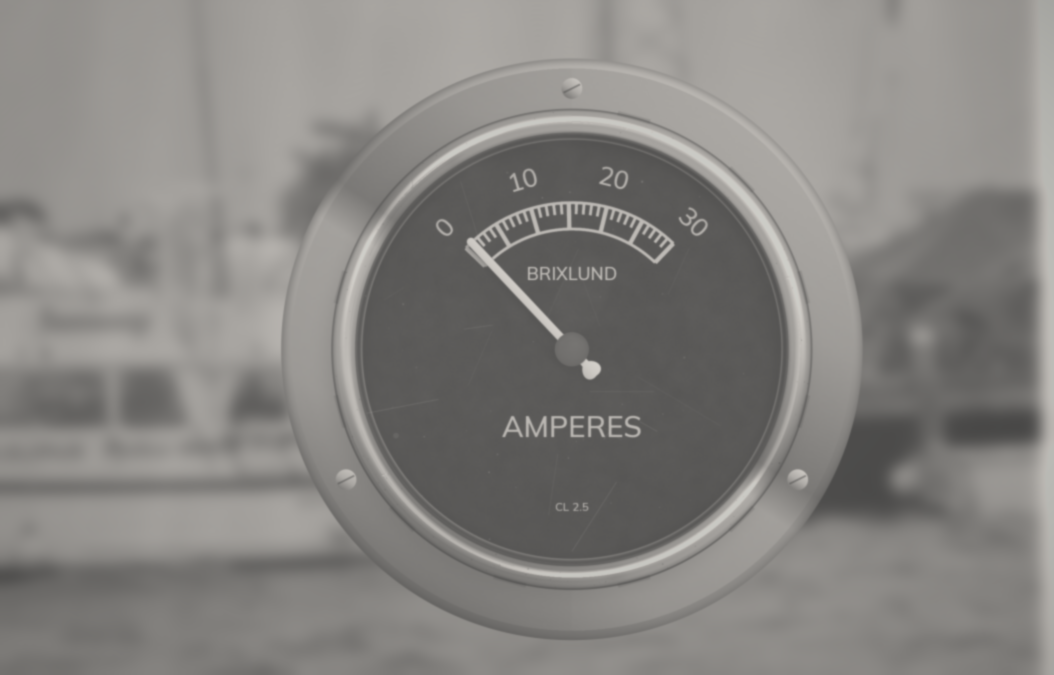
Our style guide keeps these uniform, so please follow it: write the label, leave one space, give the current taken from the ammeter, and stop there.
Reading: 1 A
